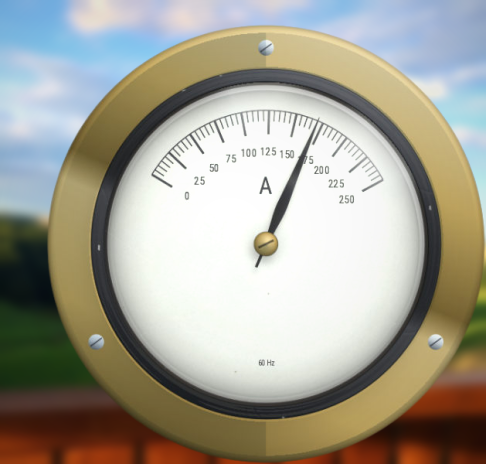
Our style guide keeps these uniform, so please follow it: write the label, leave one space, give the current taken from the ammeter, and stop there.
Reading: 170 A
